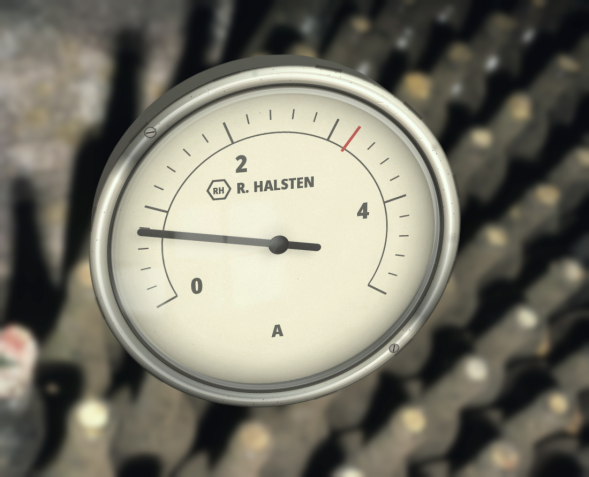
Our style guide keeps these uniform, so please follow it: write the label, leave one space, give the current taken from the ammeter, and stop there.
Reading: 0.8 A
